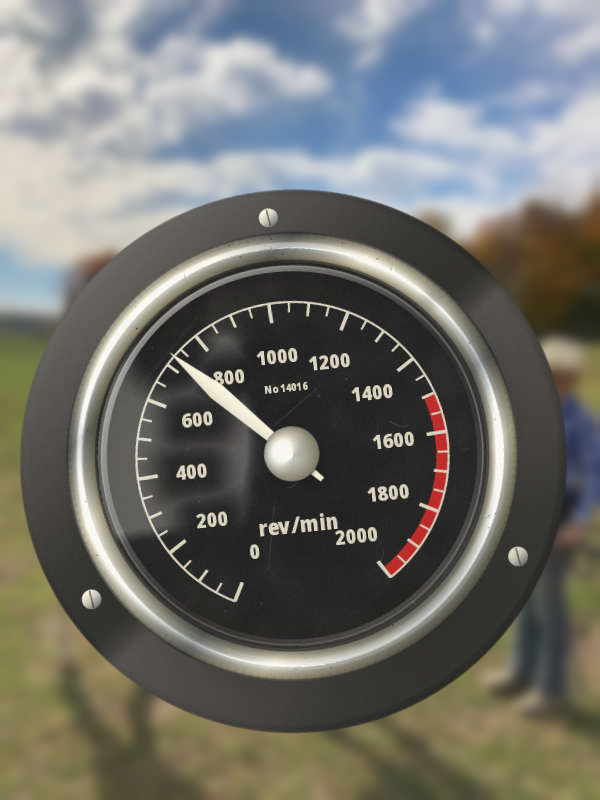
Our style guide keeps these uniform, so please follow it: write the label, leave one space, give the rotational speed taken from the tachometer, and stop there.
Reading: 725 rpm
